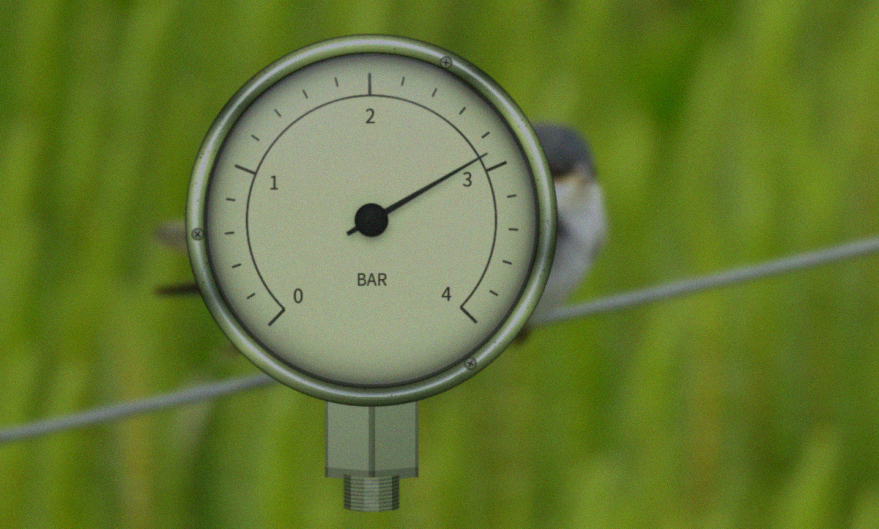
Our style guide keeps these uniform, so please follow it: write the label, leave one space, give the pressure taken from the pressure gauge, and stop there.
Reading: 2.9 bar
